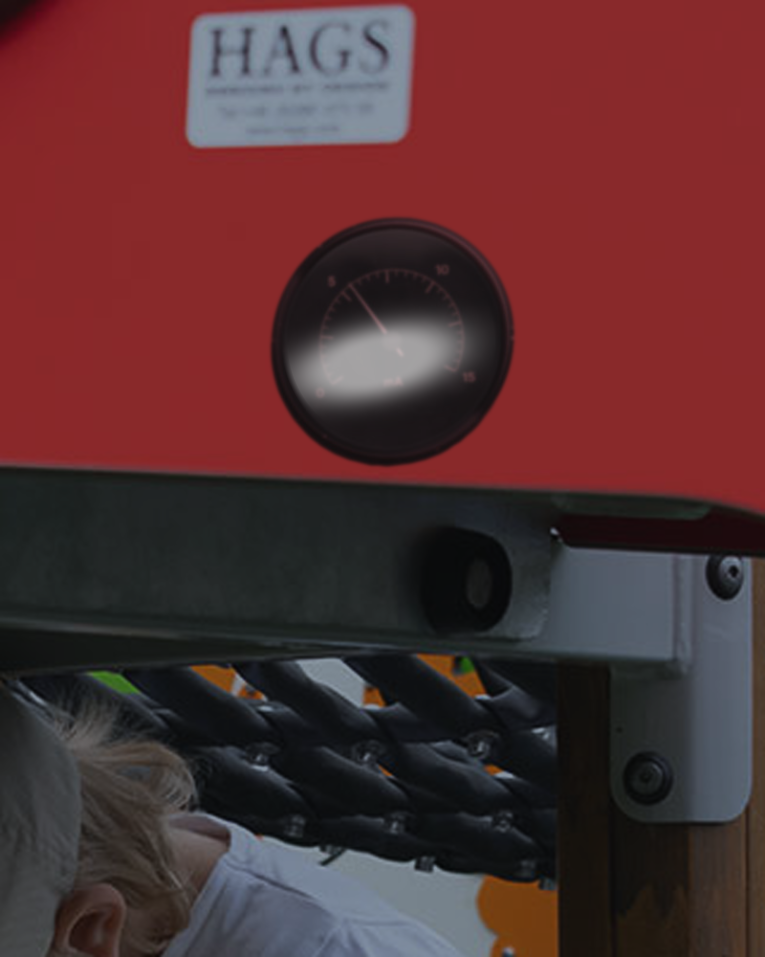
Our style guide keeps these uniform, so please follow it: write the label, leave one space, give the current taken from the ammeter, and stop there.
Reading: 5.5 mA
